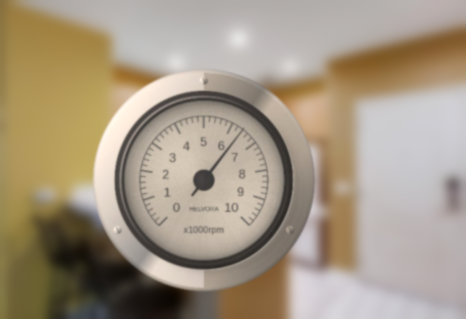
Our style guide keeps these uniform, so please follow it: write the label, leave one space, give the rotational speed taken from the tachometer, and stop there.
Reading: 6400 rpm
